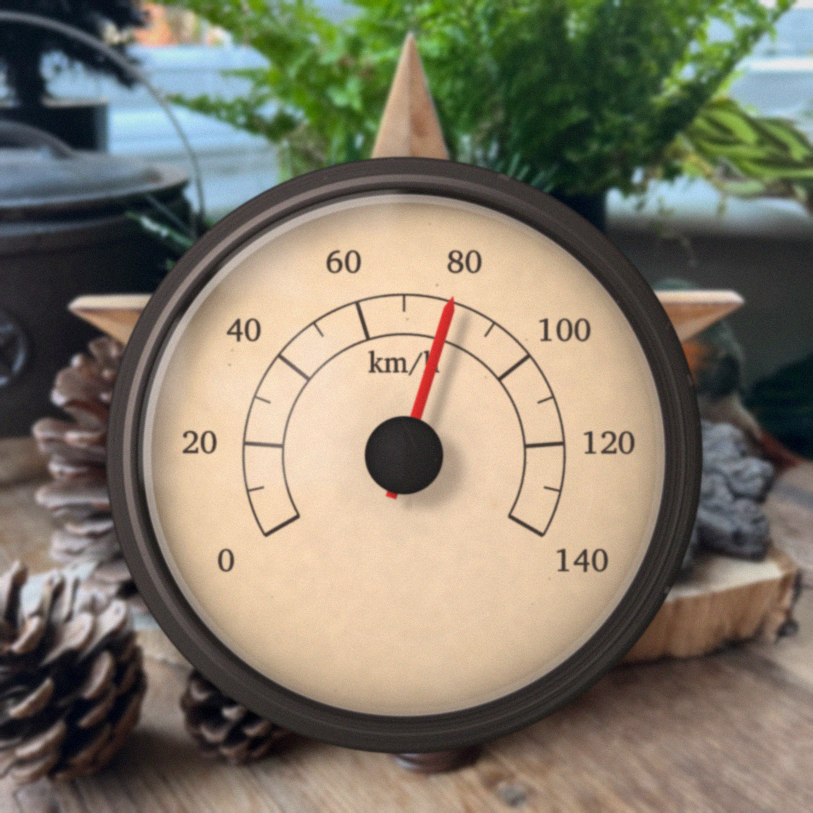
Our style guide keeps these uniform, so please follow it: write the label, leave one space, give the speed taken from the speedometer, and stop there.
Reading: 80 km/h
